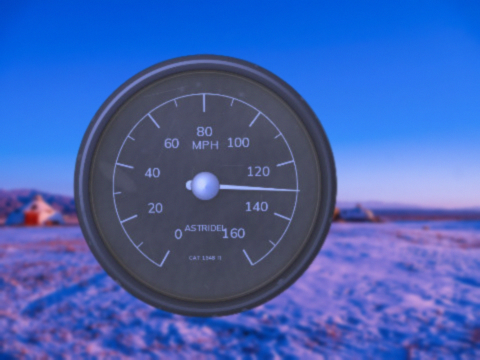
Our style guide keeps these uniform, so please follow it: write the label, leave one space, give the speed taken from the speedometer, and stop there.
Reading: 130 mph
